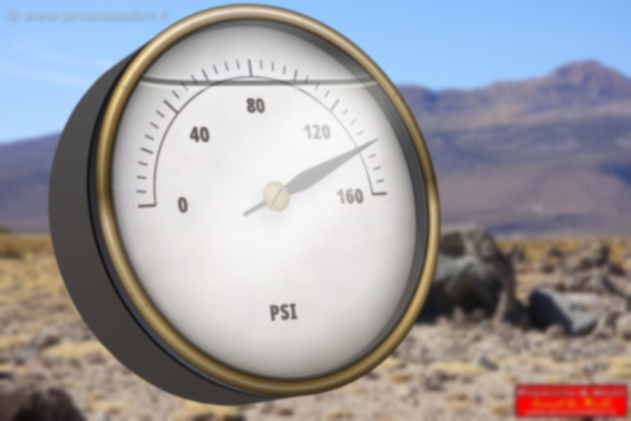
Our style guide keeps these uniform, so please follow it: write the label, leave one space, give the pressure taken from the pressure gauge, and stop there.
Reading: 140 psi
